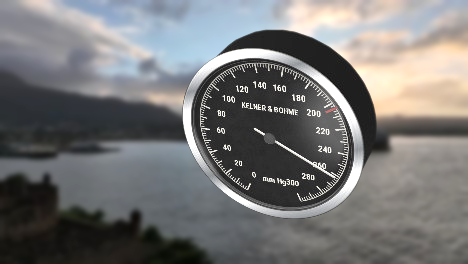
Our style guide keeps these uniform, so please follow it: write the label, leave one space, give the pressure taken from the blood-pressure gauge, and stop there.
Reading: 260 mmHg
